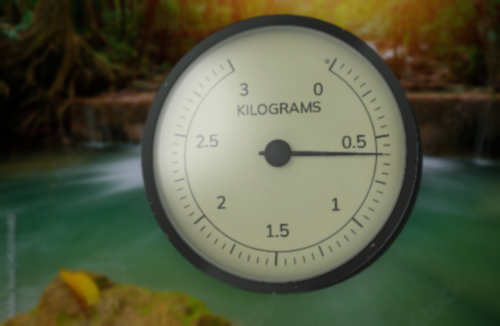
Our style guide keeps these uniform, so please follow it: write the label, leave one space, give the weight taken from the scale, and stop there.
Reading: 0.6 kg
